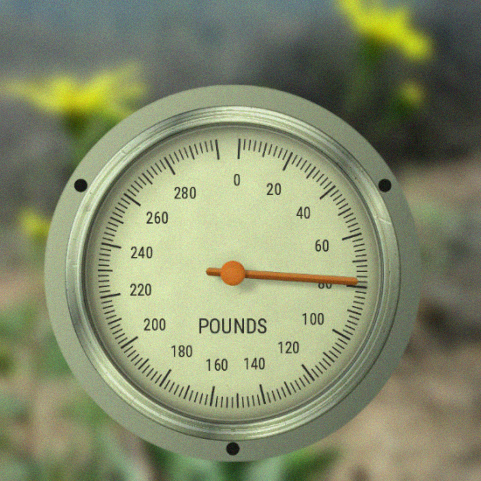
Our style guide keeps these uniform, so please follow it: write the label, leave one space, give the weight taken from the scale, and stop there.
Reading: 78 lb
